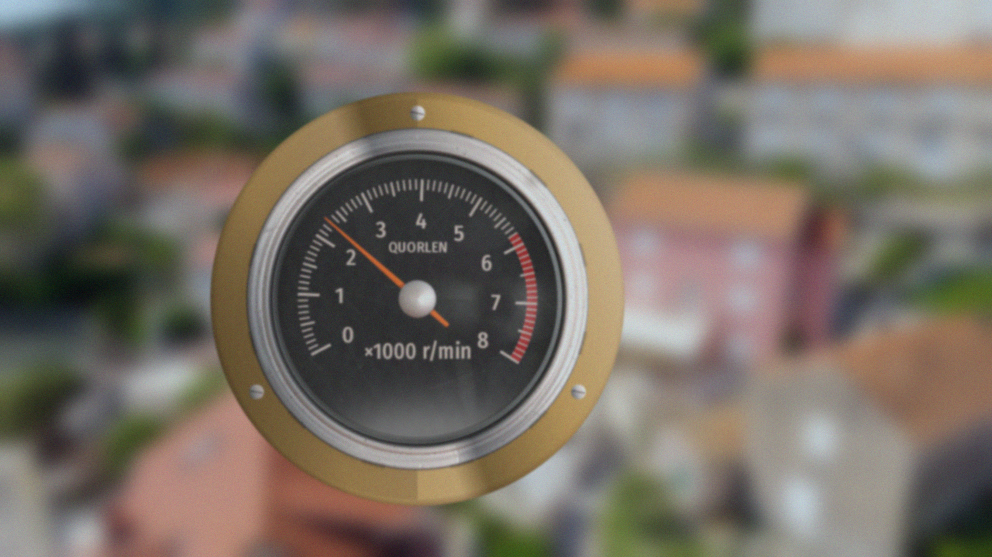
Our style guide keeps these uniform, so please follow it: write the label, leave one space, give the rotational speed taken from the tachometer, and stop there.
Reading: 2300 rpm
